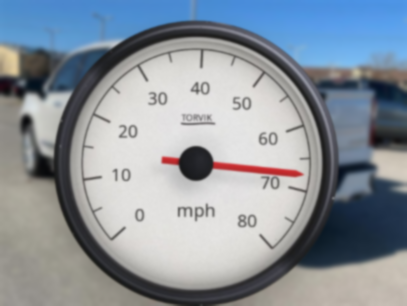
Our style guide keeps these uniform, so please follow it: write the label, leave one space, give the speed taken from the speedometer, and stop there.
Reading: 67.5 mph
